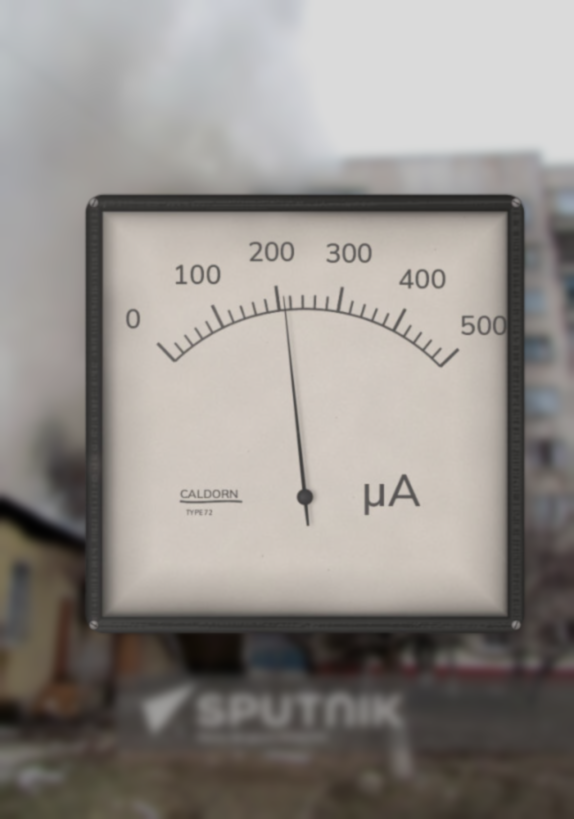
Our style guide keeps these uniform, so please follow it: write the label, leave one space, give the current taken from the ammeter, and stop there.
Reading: 210 µA
